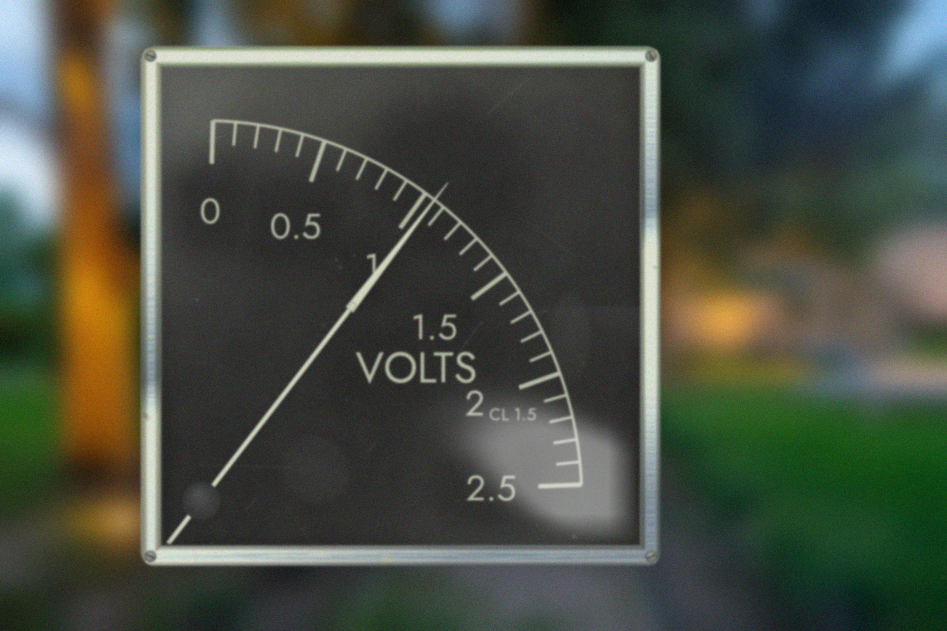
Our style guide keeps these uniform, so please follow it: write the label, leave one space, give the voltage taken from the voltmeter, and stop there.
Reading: 1.05 V
